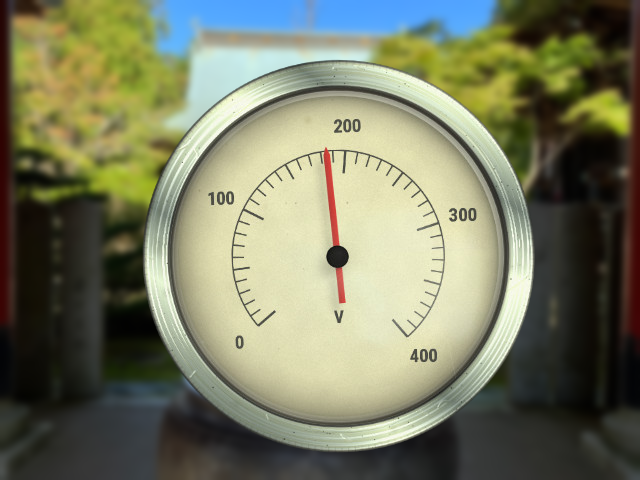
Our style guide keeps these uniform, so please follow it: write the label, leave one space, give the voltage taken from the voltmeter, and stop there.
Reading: 185 V
